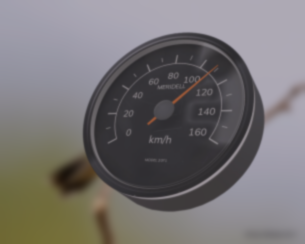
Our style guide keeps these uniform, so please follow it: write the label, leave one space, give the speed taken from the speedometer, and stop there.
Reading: 110 km/h
